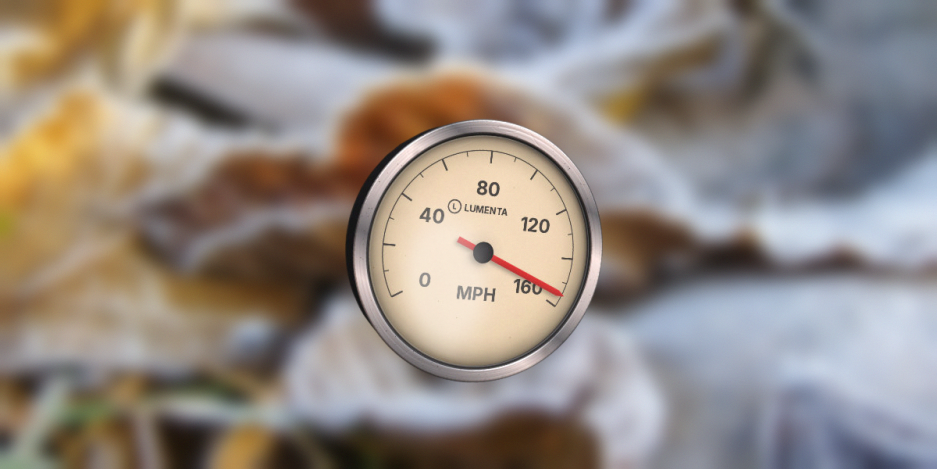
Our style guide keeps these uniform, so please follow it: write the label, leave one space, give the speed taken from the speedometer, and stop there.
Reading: 155 mph
